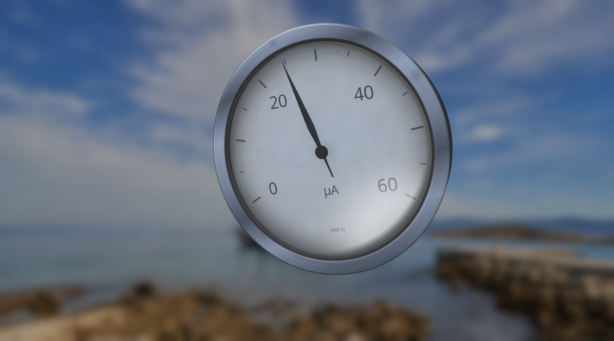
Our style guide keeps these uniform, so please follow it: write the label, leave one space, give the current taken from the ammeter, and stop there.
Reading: 25 µA
